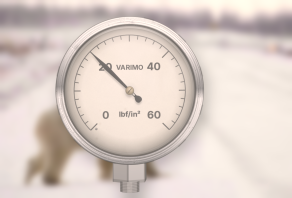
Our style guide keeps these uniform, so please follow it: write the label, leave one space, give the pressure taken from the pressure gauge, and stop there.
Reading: 20 psi
